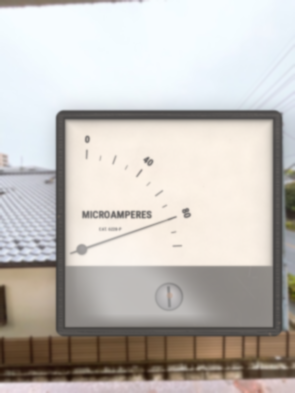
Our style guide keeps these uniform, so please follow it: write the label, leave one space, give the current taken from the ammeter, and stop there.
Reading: 80 µA
